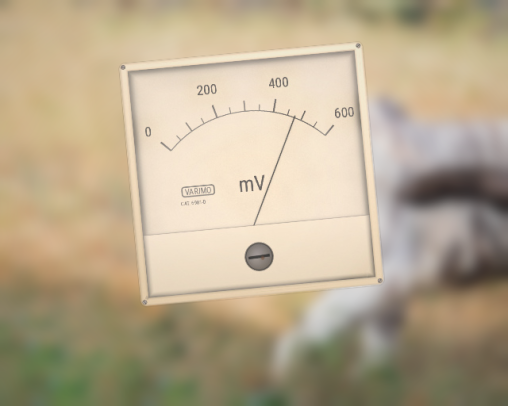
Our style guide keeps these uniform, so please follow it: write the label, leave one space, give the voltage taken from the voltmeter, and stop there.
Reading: 475 mV
